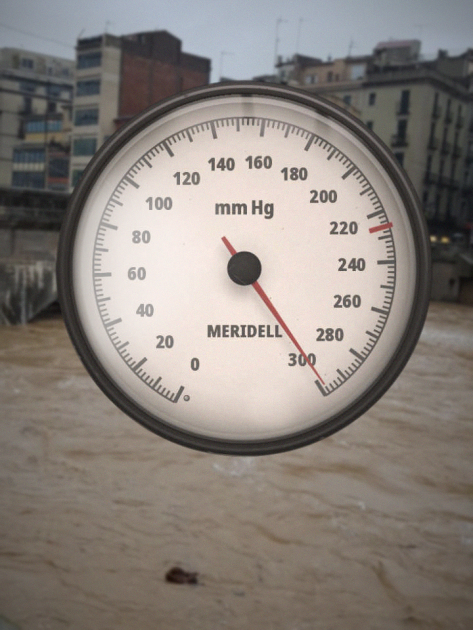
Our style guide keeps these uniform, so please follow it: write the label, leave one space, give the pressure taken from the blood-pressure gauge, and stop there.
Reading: 298 mmHg
